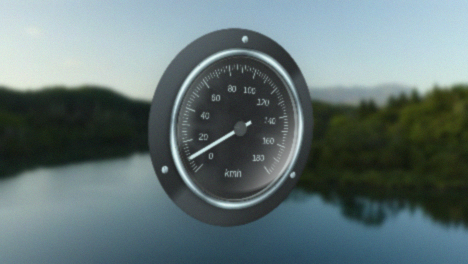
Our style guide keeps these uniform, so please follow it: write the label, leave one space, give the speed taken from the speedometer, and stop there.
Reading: 10 km/h
